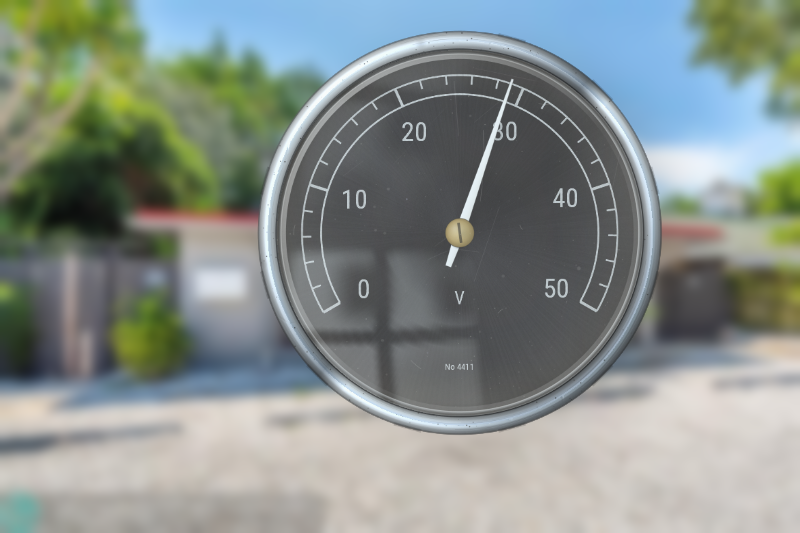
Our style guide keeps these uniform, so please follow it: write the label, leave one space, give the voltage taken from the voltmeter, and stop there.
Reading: 29 V
